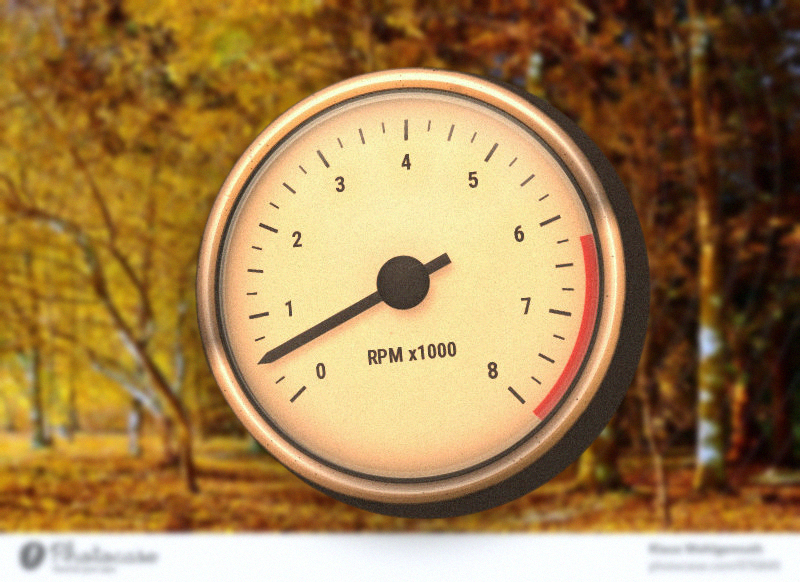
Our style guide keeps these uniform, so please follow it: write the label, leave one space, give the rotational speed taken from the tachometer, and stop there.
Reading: 500 rpm
